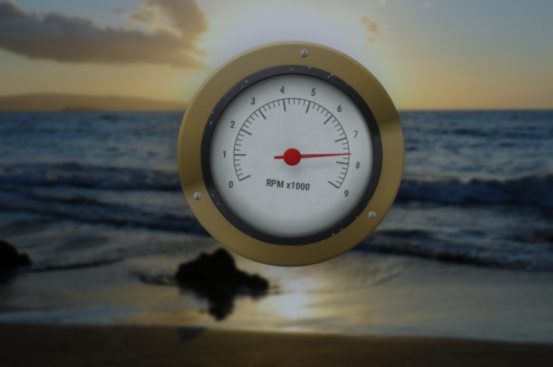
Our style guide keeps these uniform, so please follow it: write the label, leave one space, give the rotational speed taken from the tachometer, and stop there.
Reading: 7600 rpm
